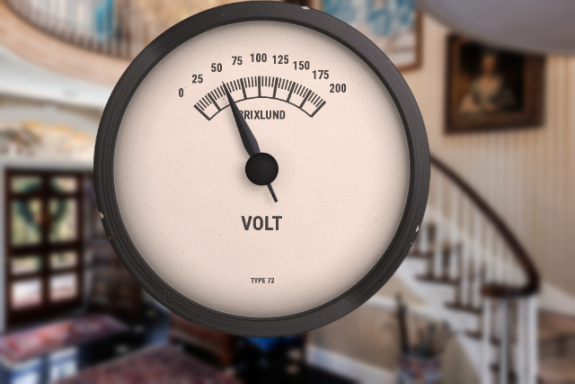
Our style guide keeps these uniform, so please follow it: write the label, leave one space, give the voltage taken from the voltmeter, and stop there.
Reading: 50 V
